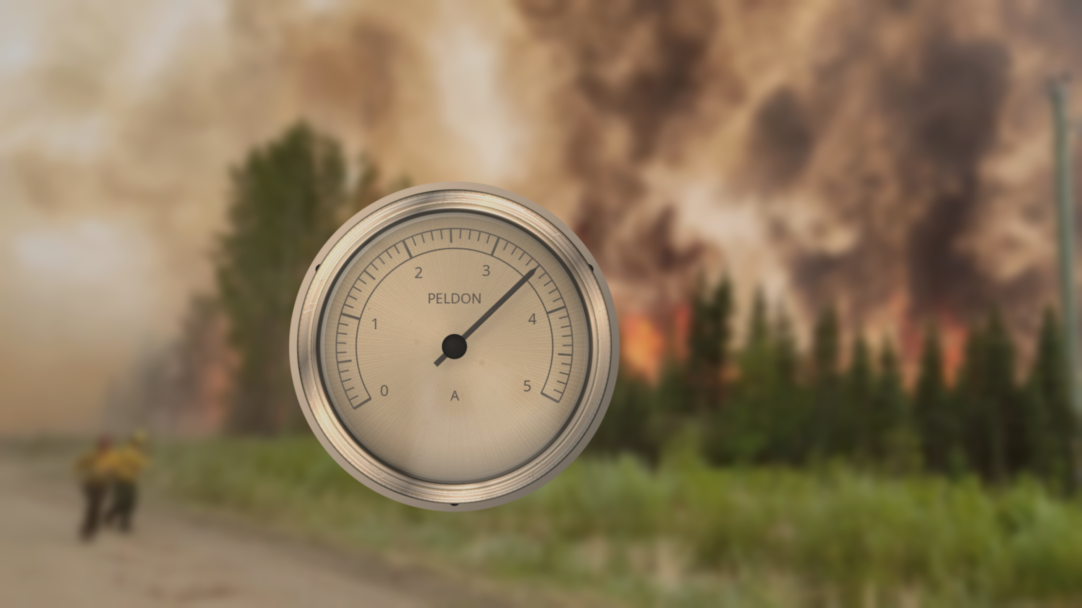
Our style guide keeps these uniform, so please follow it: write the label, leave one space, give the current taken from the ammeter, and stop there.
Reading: 3.5 A
